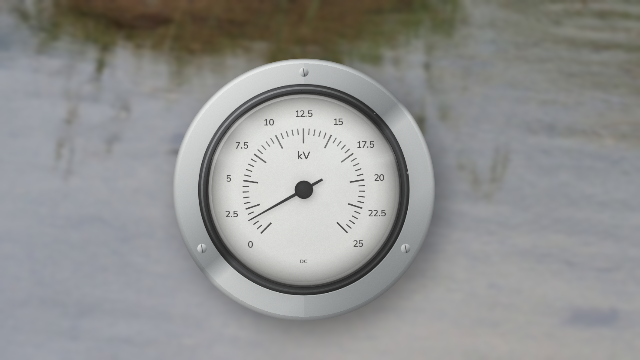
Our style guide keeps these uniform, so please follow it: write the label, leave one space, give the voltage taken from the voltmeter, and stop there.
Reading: 1.5 kV
